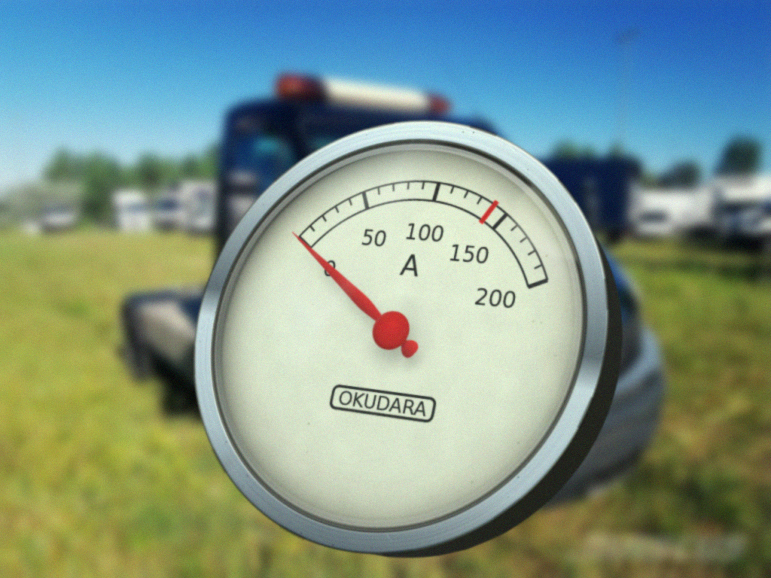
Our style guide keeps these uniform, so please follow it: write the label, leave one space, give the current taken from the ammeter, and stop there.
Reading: 0 A
